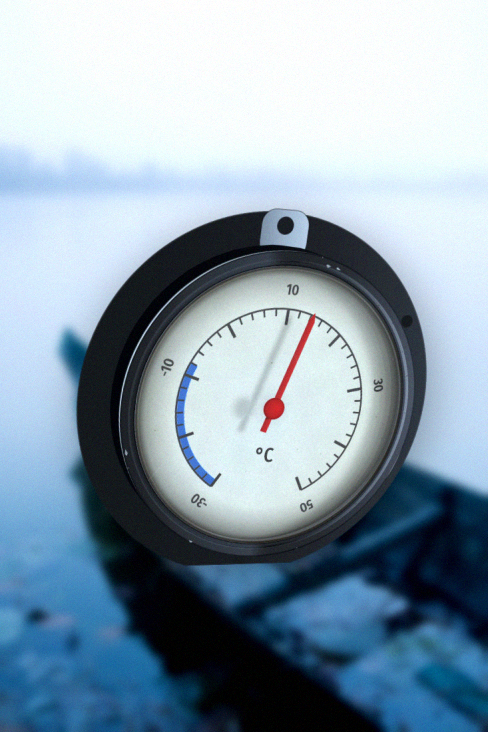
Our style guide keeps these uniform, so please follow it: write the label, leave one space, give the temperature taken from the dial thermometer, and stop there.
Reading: 14 °C
